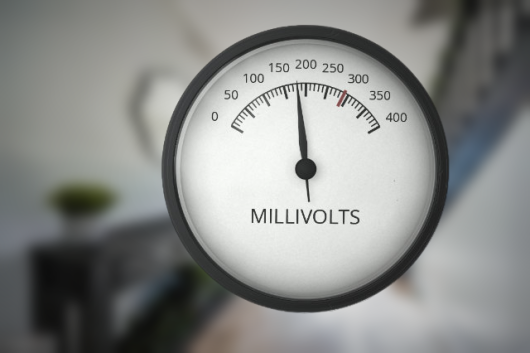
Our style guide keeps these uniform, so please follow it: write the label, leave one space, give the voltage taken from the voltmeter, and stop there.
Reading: 180 mV
